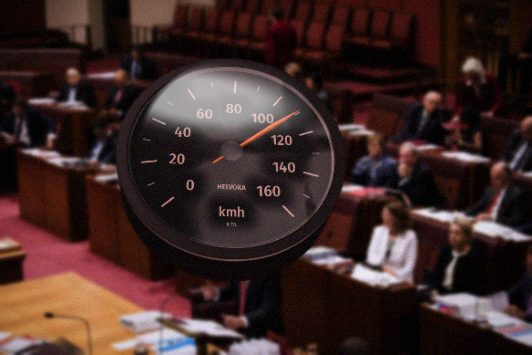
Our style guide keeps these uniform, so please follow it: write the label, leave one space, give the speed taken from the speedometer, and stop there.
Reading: 110 km/h
